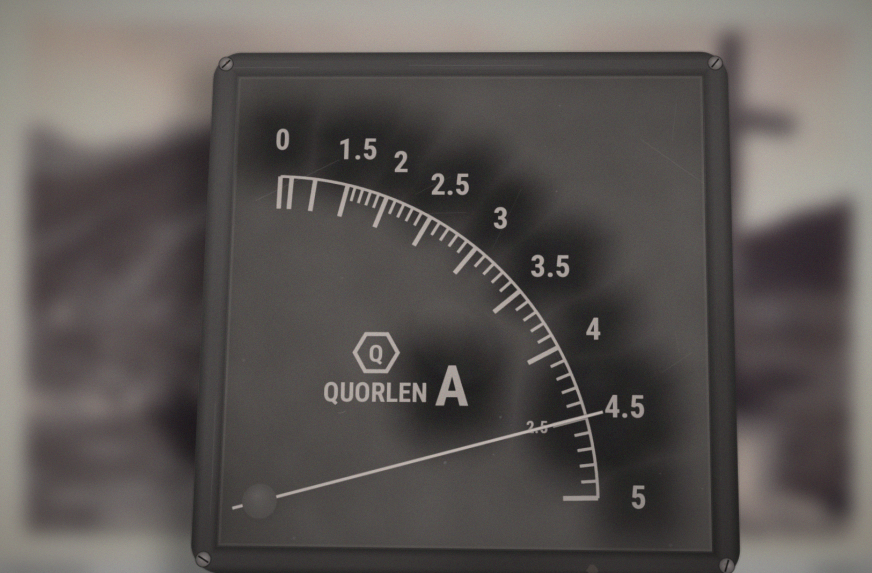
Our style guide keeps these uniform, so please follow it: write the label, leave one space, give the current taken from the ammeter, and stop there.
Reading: 4.5 A
